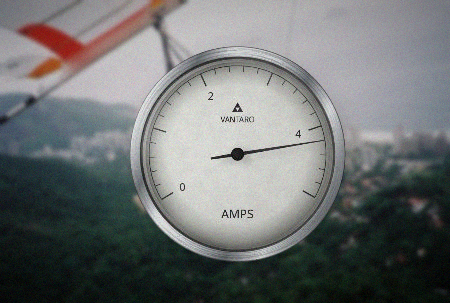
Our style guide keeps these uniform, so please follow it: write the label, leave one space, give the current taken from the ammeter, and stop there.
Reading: 4.2 A
